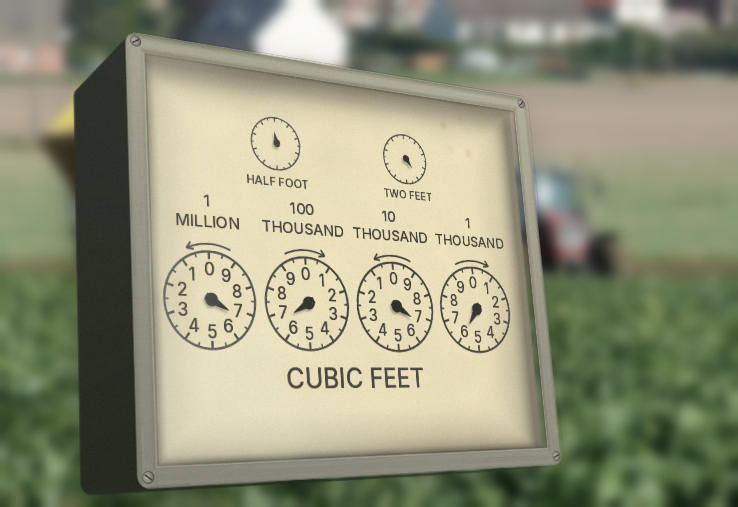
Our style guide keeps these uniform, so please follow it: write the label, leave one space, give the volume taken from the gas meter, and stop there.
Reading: 666600 ft³
